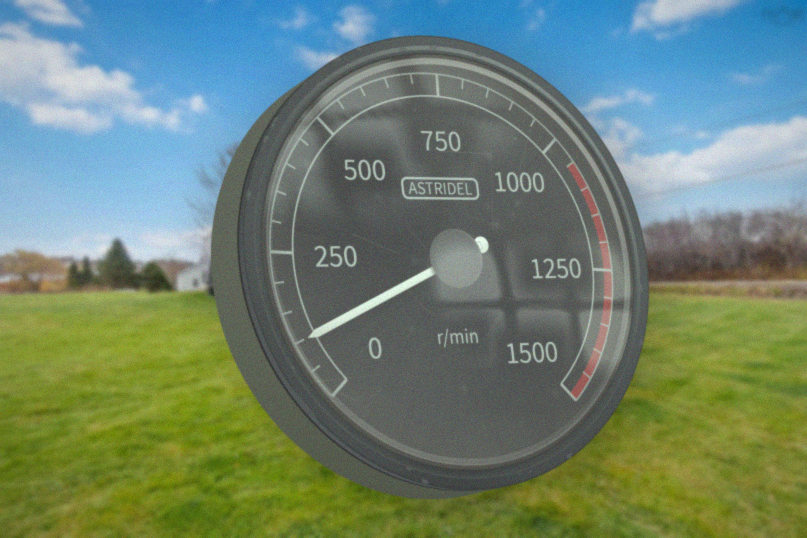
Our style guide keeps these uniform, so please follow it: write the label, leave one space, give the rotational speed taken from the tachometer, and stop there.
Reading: 100 rpm
